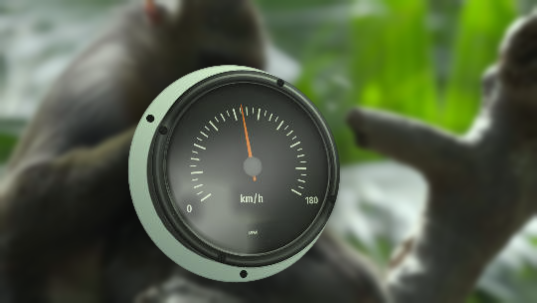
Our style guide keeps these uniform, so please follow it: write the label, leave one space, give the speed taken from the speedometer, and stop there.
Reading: 85 km/h
